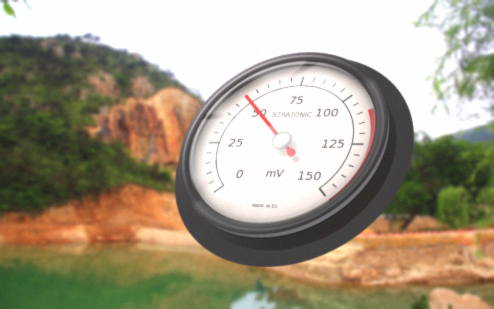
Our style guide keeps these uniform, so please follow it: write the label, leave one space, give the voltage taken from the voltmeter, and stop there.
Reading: 50 mV
